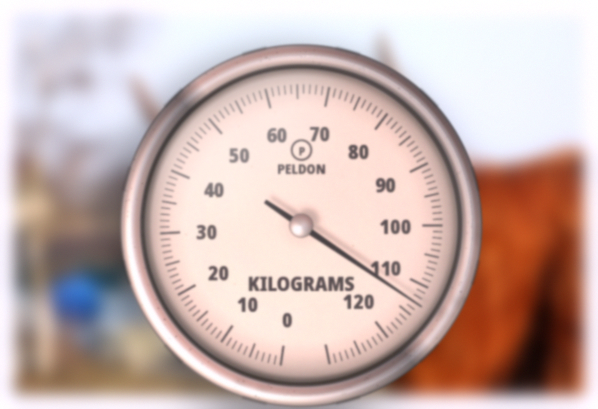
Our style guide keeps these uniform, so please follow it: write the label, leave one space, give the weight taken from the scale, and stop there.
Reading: 113 kg
